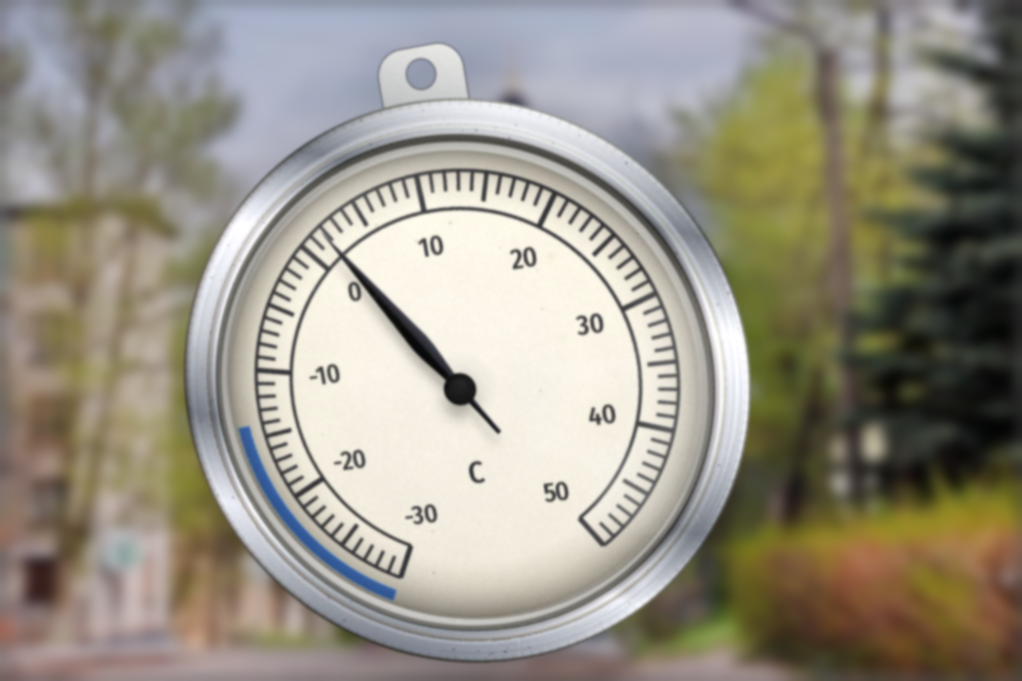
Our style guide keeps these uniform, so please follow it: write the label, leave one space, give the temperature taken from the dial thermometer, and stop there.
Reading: 2 °C
